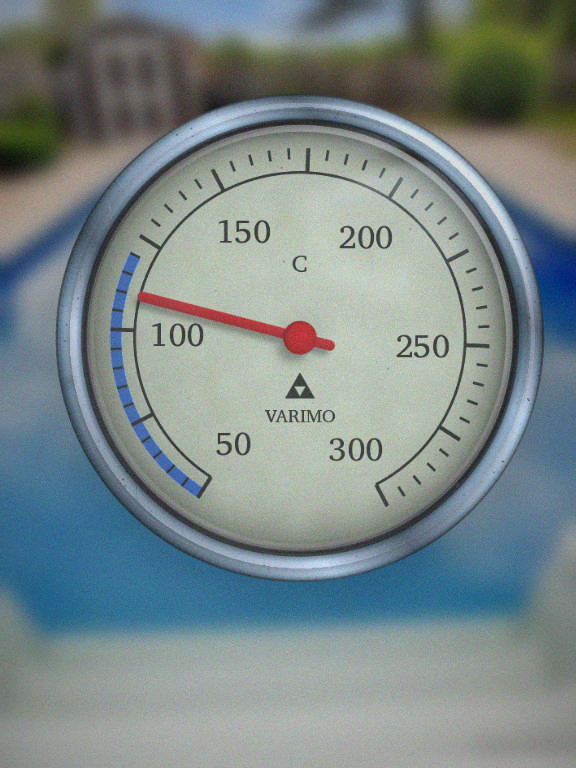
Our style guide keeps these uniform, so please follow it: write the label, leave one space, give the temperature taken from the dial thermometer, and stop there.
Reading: 110 °C
